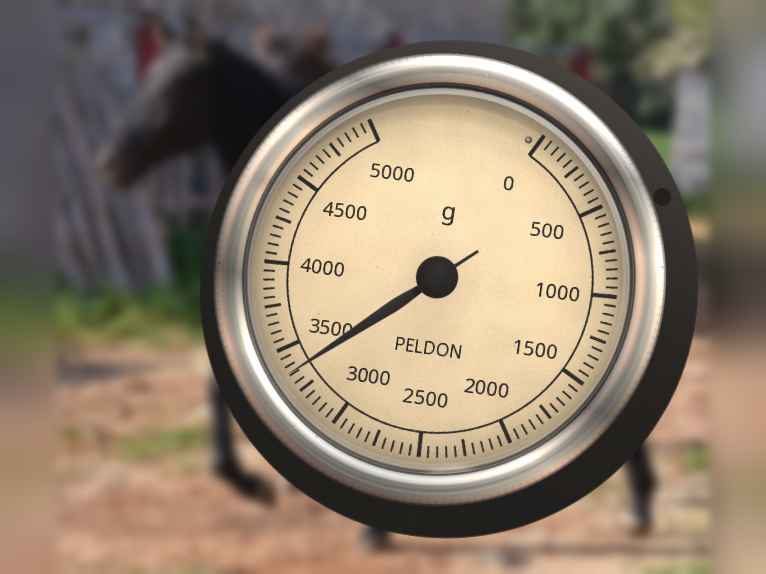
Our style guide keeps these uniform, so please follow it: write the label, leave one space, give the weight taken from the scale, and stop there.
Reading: 3350 g
